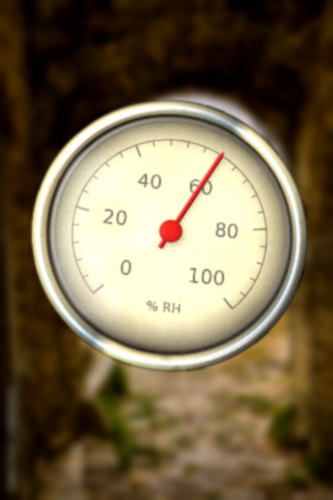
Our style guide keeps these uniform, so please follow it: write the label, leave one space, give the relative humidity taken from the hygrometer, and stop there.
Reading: 60 %
